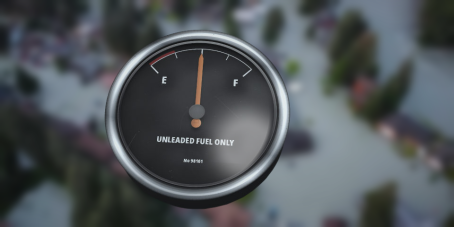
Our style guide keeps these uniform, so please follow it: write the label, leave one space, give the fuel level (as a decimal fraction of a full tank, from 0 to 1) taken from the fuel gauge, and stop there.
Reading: 0.5
